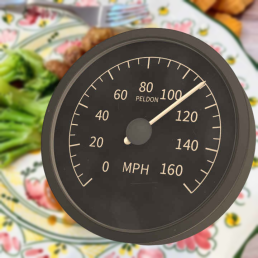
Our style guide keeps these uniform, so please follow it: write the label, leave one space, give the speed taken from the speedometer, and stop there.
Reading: 110 mph
